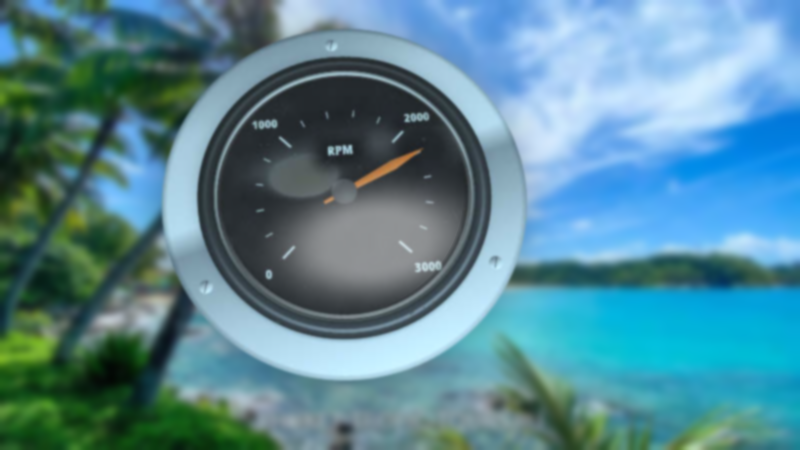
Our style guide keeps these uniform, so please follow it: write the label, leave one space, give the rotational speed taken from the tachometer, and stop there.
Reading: 2200 rpm
